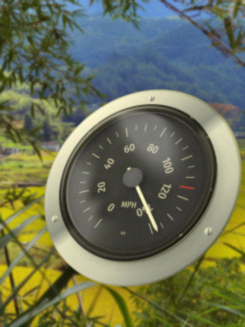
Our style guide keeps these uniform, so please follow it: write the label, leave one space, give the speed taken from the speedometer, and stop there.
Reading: 137.5 mph
